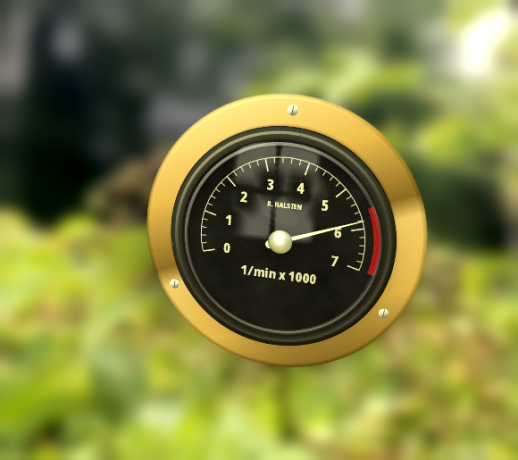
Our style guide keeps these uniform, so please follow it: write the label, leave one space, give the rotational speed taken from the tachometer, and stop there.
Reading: 5800 rpm
